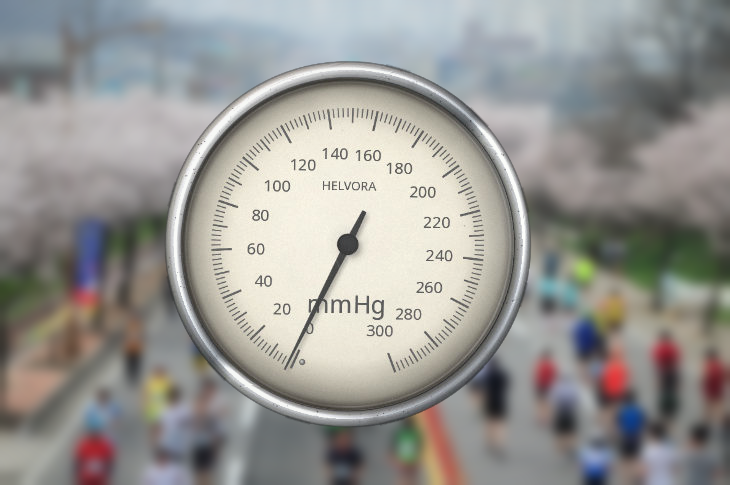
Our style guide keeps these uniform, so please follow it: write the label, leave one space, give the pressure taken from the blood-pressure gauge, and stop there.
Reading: 2 mmHg
